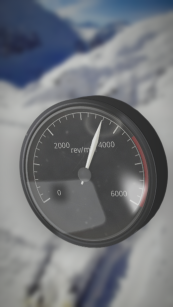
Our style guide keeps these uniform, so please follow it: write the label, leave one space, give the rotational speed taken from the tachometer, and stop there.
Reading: 3600 rpm
